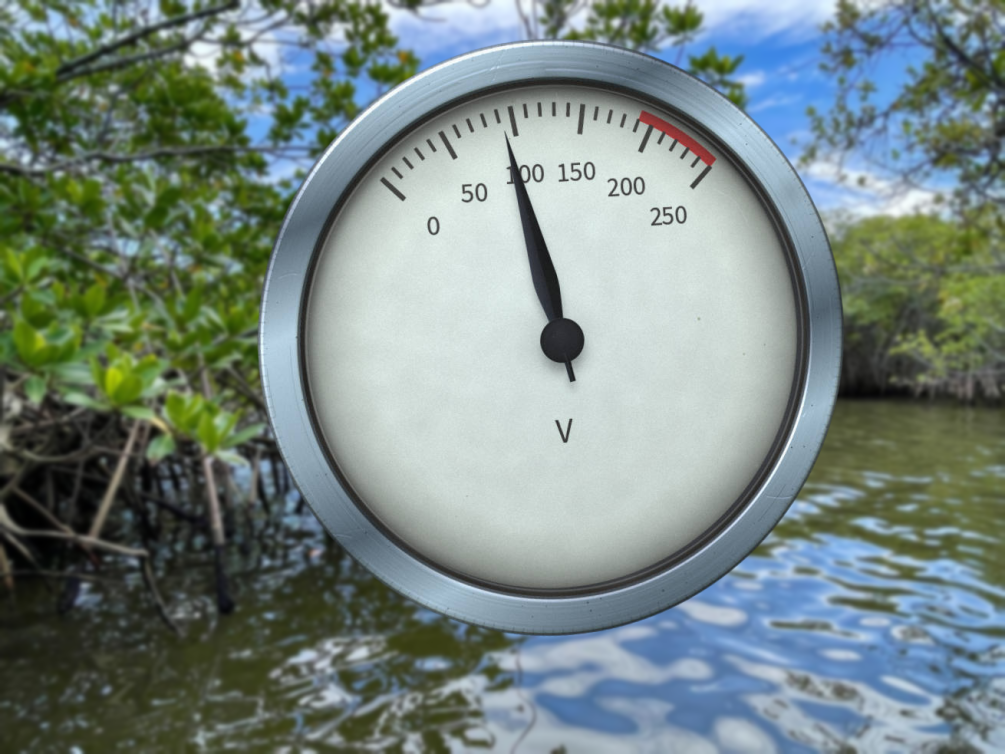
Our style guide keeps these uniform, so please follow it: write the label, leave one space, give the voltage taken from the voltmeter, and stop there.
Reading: 90 V
